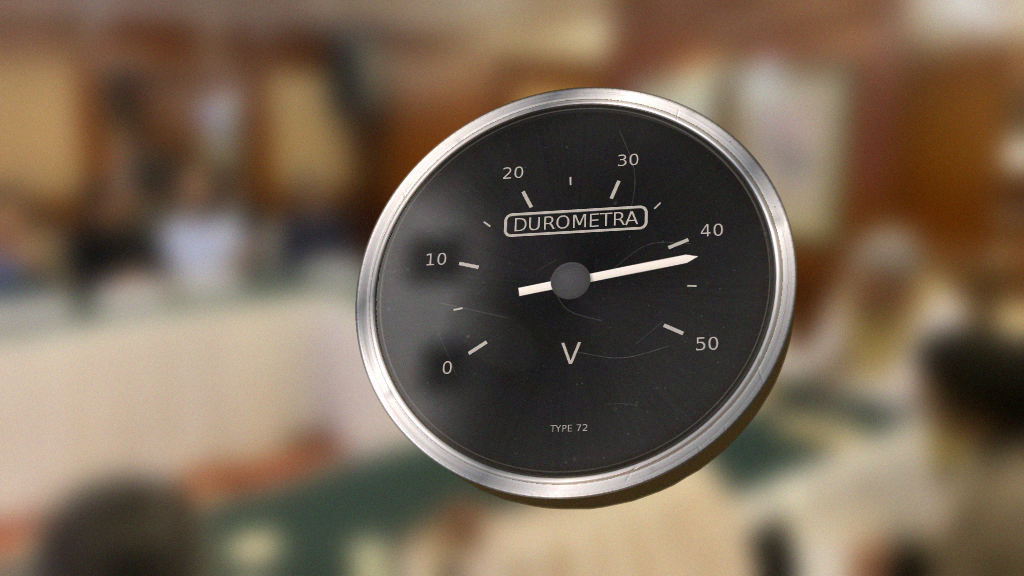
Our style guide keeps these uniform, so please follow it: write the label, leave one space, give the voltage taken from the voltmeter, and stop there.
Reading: 42.5 V
